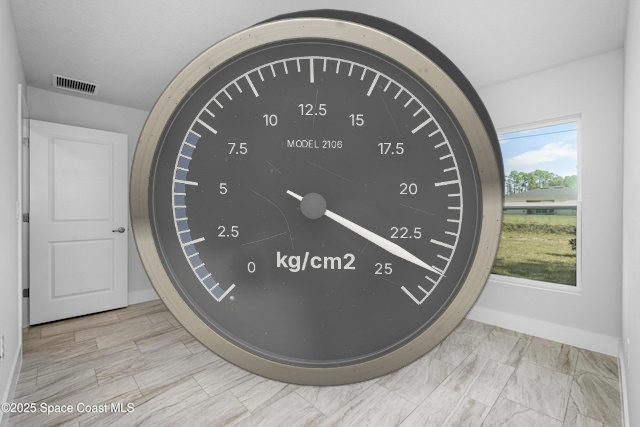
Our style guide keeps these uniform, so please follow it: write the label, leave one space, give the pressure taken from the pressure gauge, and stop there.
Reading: 23.5 kg/cm²
